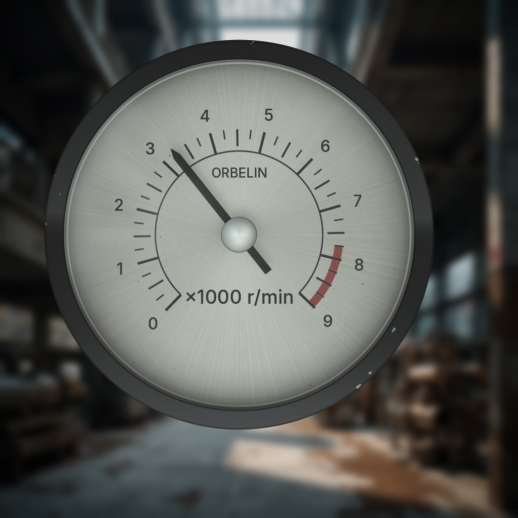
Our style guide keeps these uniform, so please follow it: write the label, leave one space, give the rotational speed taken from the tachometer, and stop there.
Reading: 3250 rpm
